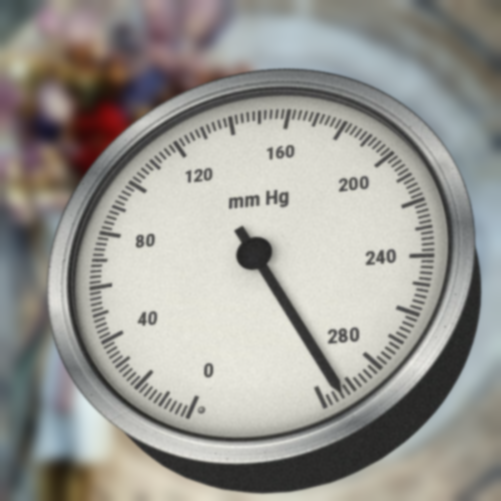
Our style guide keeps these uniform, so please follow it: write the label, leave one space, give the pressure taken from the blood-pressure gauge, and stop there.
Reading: 294 mmHg
